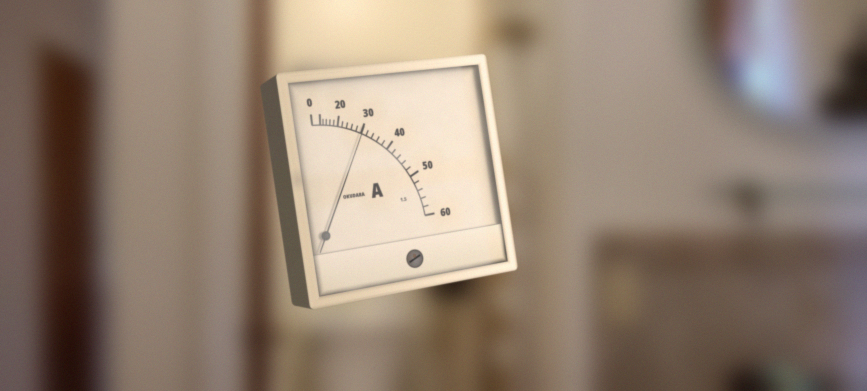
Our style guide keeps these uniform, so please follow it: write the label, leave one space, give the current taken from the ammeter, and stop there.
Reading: 30 A
